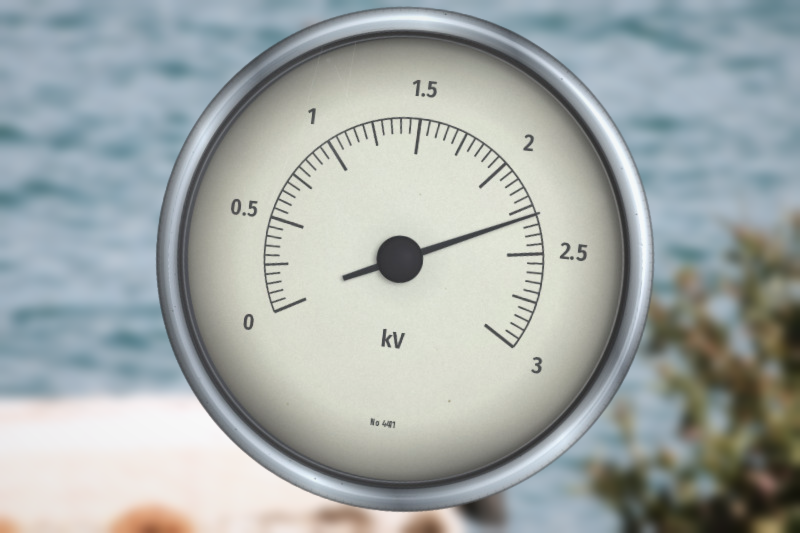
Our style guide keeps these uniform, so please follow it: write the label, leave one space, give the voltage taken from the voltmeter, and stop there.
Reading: 2.3 kV
